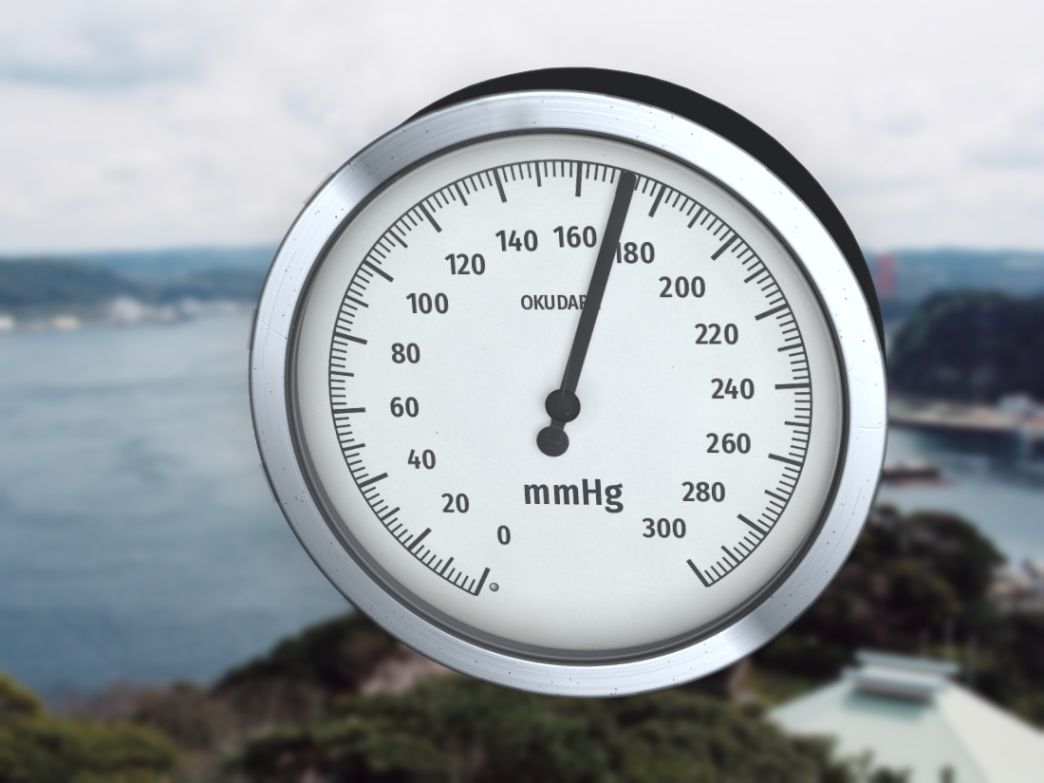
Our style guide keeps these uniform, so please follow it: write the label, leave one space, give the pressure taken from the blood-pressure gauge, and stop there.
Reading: 172 mmHg
